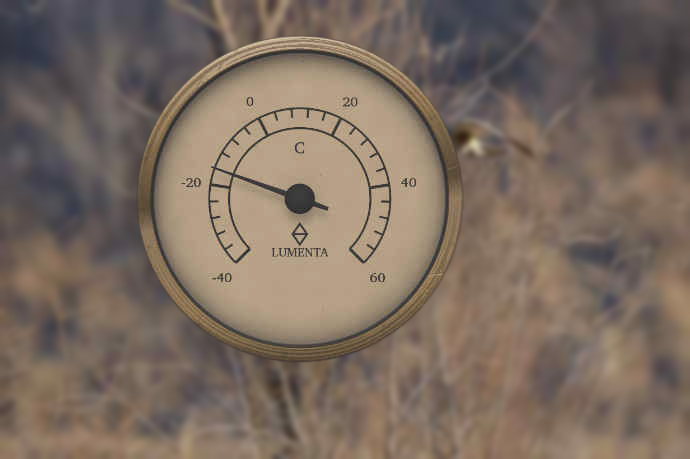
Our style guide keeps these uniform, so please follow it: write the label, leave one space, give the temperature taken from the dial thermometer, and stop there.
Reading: -16 °C
